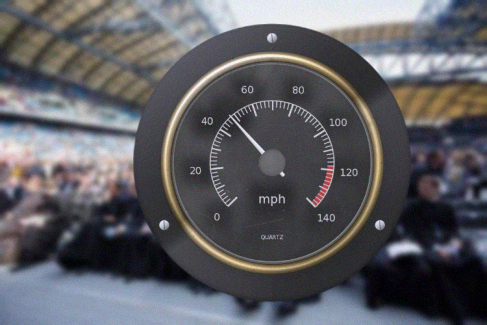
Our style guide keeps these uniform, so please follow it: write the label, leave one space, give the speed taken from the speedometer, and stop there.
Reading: 48 mph
